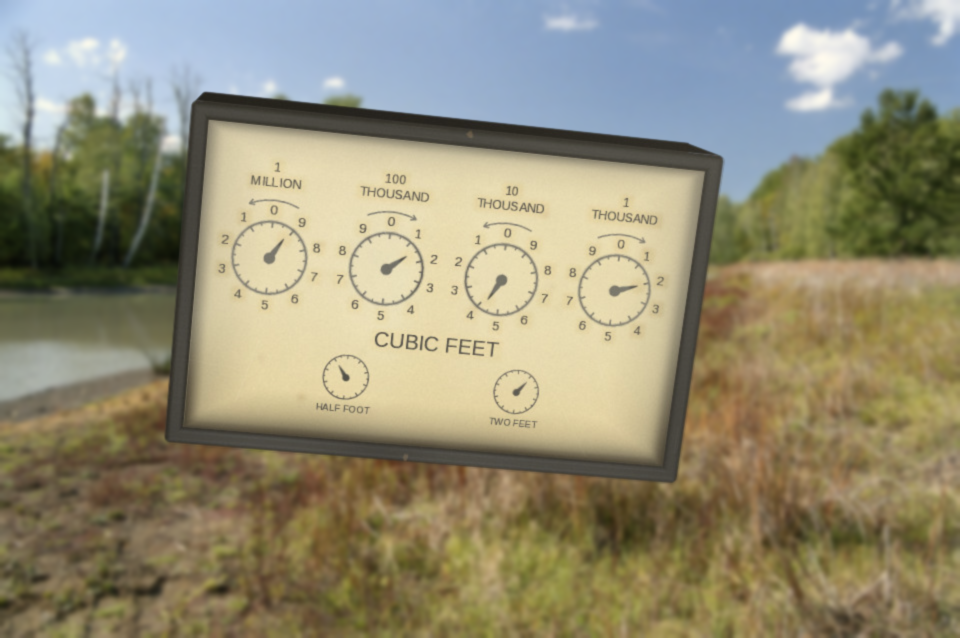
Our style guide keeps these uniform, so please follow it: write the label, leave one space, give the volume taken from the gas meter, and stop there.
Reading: 914200 ft³
